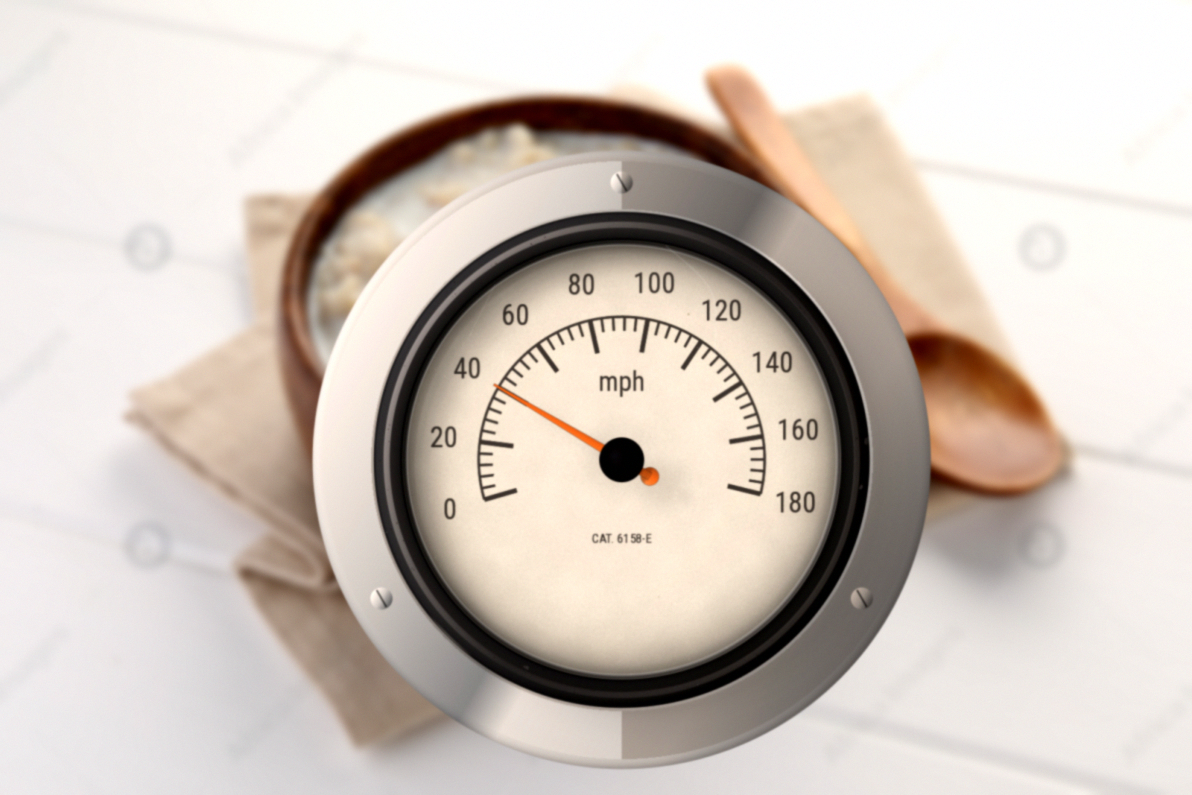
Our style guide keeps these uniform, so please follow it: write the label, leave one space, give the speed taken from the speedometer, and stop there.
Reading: 40 mph
